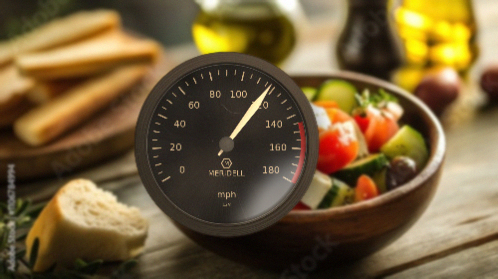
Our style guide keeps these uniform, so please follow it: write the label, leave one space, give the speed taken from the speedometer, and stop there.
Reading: 117.5 mph
